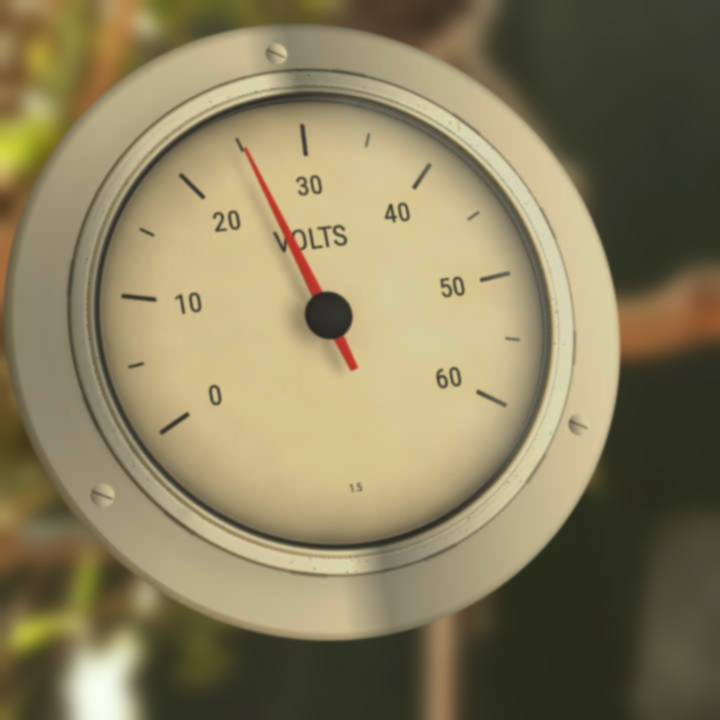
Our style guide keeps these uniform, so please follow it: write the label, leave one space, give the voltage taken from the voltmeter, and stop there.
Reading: 25 V
